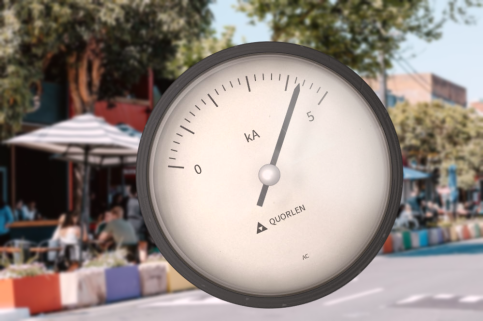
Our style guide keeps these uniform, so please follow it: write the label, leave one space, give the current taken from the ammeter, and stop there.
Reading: 4.3 kA
